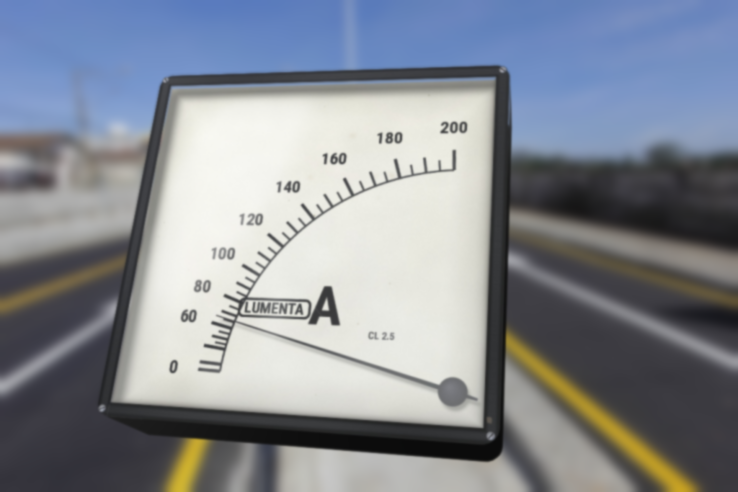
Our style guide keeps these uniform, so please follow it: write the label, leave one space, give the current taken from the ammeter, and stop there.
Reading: 65 A
